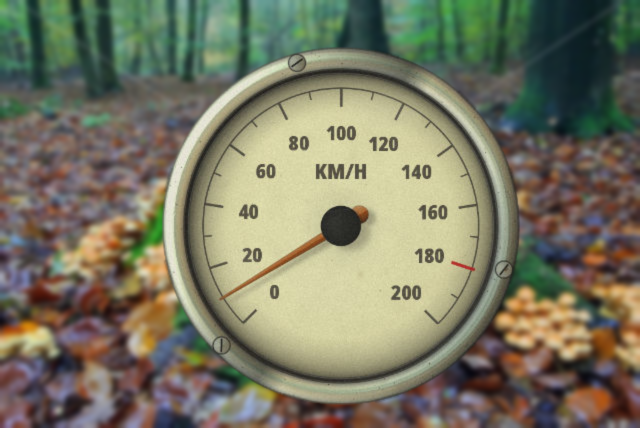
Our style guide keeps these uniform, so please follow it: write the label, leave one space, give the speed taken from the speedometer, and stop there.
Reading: 10 km/h
